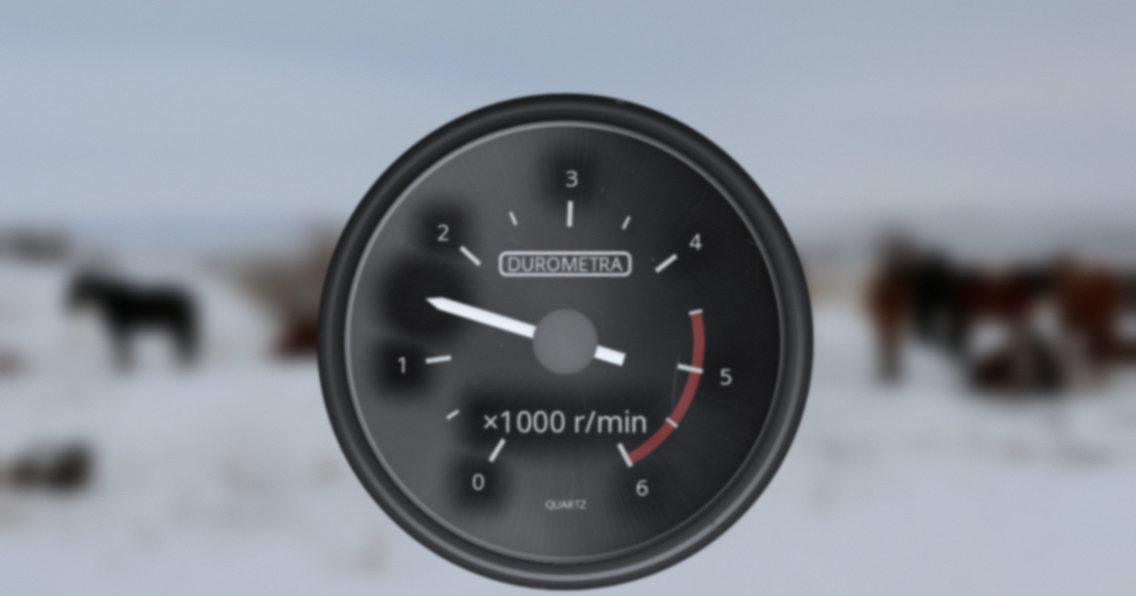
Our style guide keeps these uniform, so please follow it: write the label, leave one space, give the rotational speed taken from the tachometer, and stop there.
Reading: 1500 rpm
